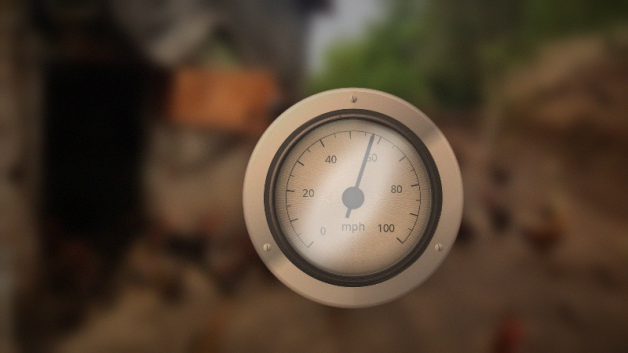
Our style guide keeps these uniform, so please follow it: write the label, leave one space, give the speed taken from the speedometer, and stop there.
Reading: 57.5 mph
